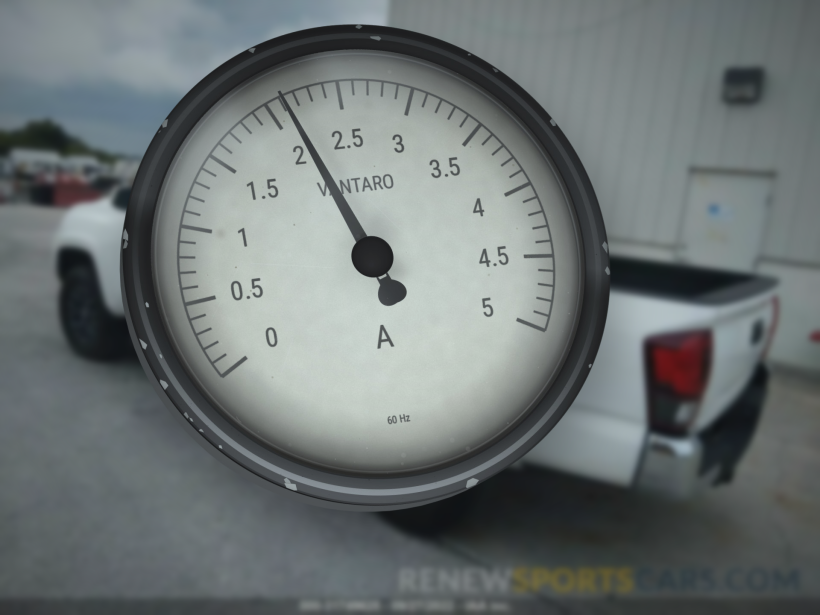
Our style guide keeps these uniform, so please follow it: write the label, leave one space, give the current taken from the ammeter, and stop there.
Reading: 2.1 A
